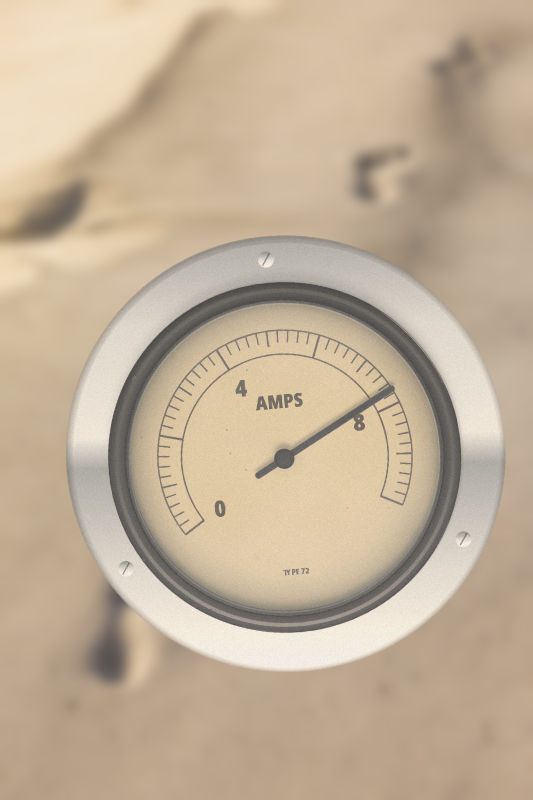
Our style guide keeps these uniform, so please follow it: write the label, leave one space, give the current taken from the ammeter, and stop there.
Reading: 7.7 A
